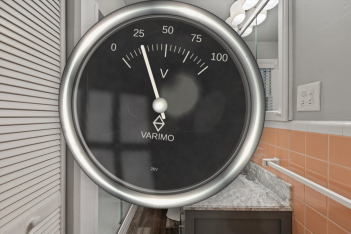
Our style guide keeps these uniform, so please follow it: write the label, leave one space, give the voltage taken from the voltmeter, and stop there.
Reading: 25 V
